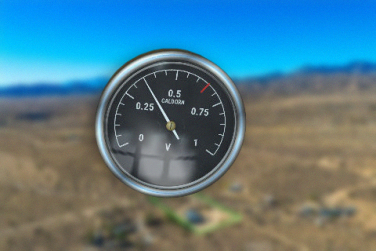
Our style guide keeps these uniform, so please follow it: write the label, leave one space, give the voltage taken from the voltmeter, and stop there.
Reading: 0.35 V
